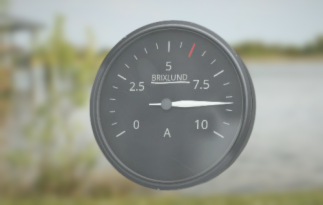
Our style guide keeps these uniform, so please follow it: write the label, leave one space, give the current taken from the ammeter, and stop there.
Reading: 8.75 A
